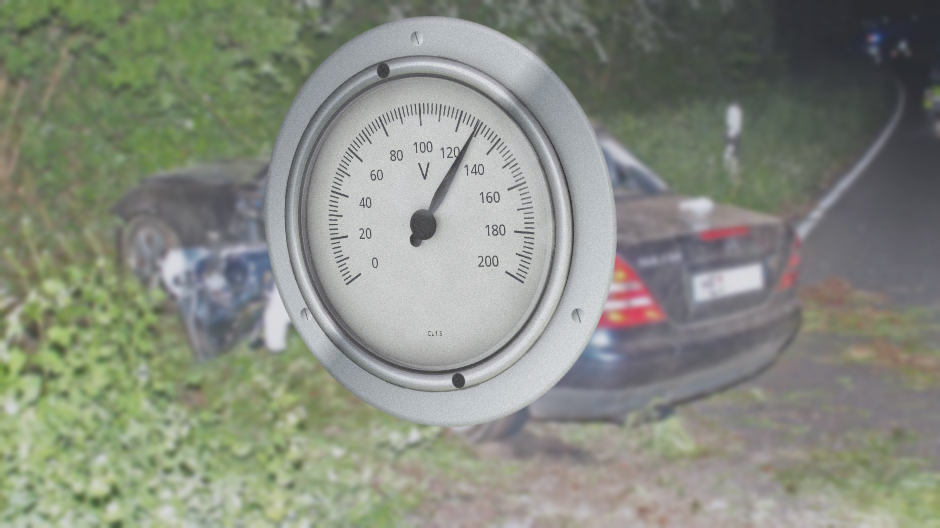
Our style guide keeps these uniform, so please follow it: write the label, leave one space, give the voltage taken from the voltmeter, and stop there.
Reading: 130 V
